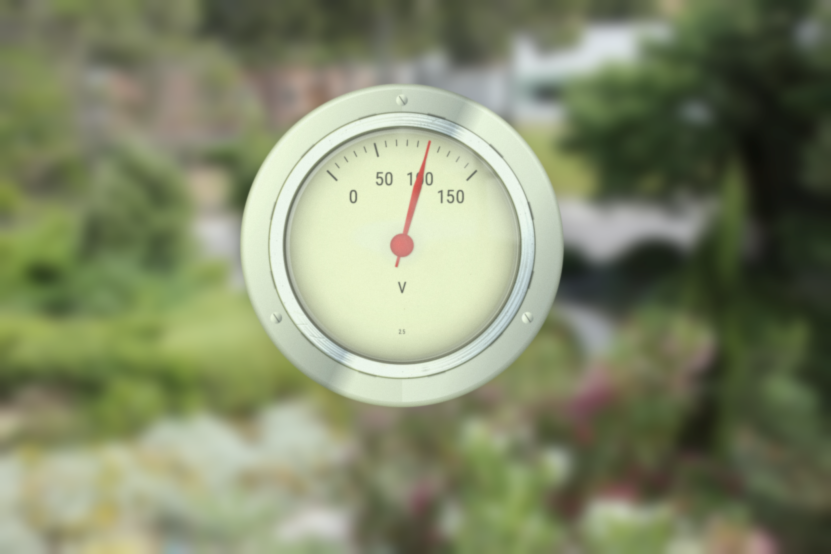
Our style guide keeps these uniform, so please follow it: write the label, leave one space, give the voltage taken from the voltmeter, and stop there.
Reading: 100 V
